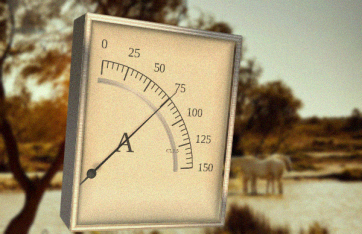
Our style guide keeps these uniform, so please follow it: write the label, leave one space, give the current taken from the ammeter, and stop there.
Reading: 75 A
